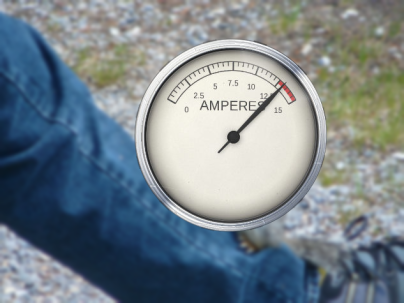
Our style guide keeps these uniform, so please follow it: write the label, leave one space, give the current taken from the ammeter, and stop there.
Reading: 13 A
